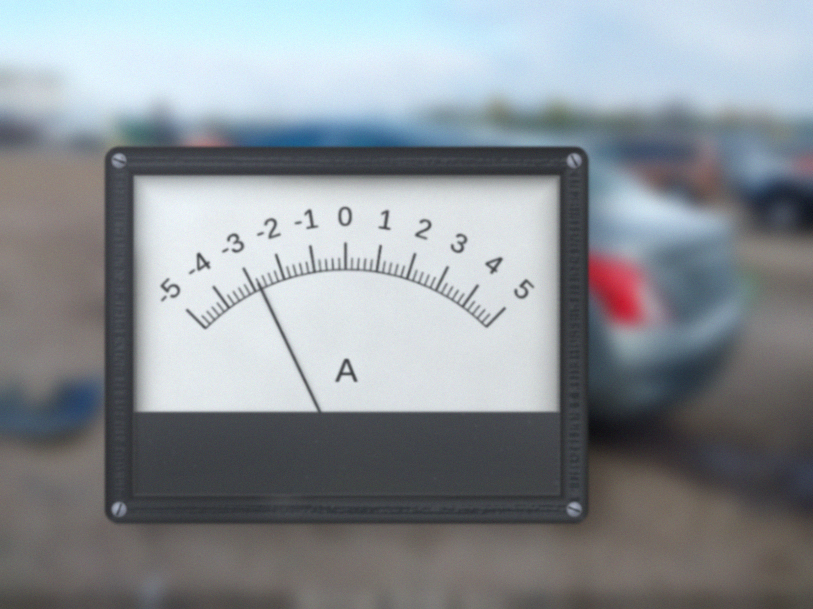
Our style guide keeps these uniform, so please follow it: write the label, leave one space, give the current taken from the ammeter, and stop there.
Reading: -2.8 A
